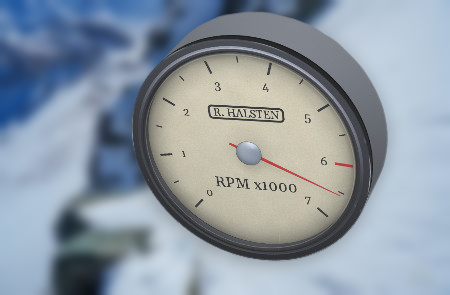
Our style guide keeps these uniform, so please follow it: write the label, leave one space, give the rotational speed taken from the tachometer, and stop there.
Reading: 6500 rpm
